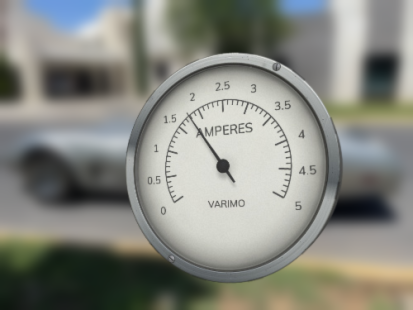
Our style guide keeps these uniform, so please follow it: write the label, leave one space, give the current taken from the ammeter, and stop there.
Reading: 1.8 A
